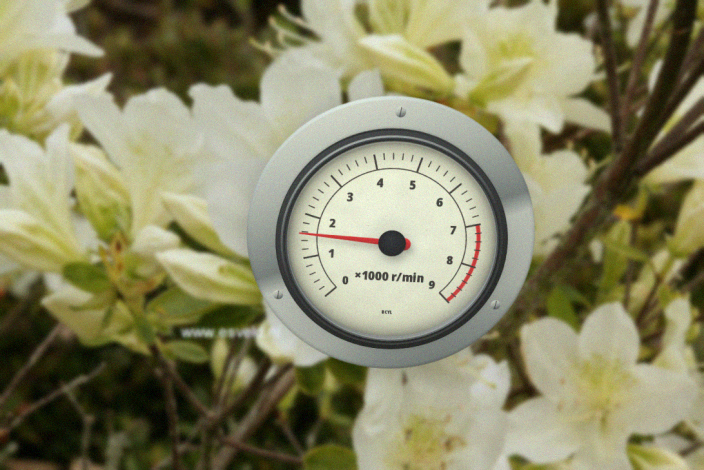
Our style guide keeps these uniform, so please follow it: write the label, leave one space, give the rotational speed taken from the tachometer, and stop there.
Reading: 1600 rpm
